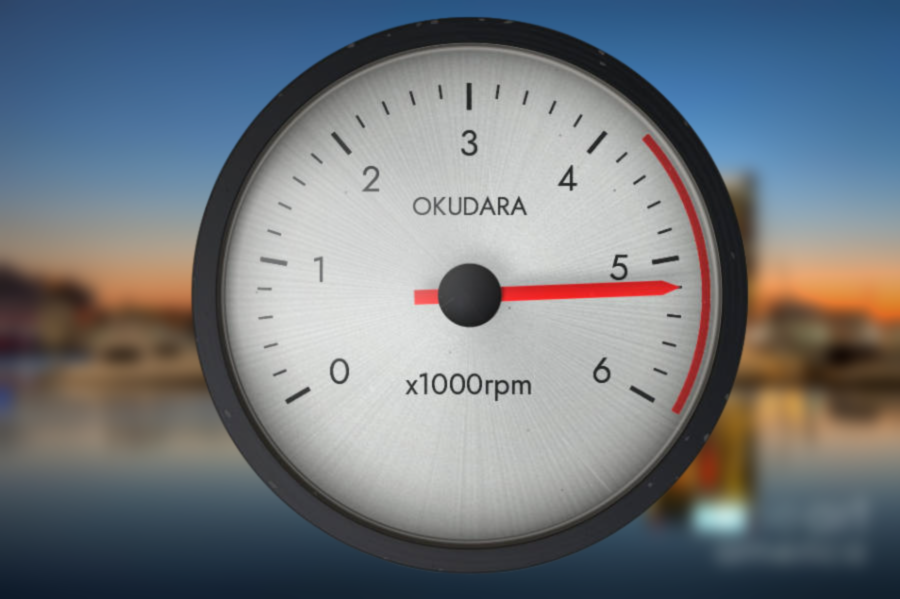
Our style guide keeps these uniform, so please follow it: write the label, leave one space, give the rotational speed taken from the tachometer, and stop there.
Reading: 5200 rpm
